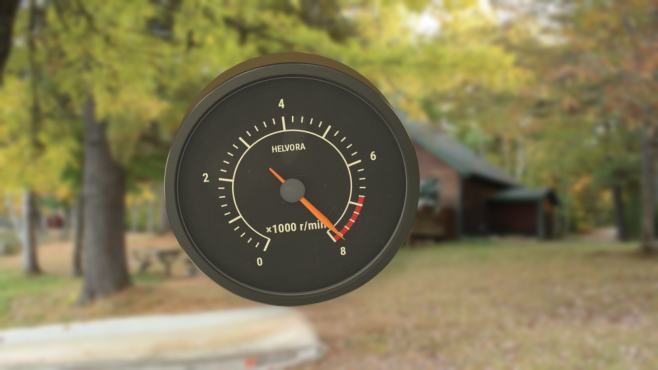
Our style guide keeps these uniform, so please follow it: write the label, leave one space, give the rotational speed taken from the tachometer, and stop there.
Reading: 7800 rpm
